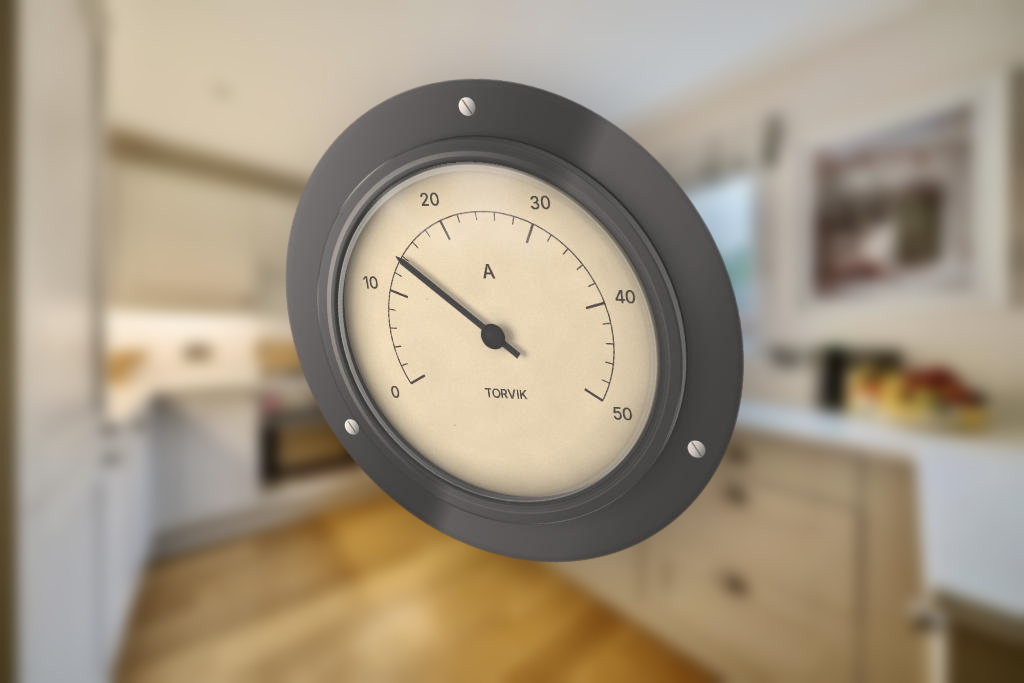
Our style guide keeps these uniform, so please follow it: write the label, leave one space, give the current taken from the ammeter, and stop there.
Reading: 14 A
